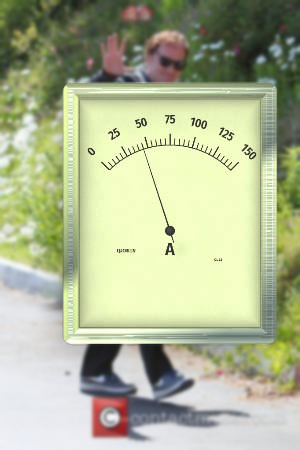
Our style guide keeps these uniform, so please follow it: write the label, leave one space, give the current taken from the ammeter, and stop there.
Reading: 45 A
